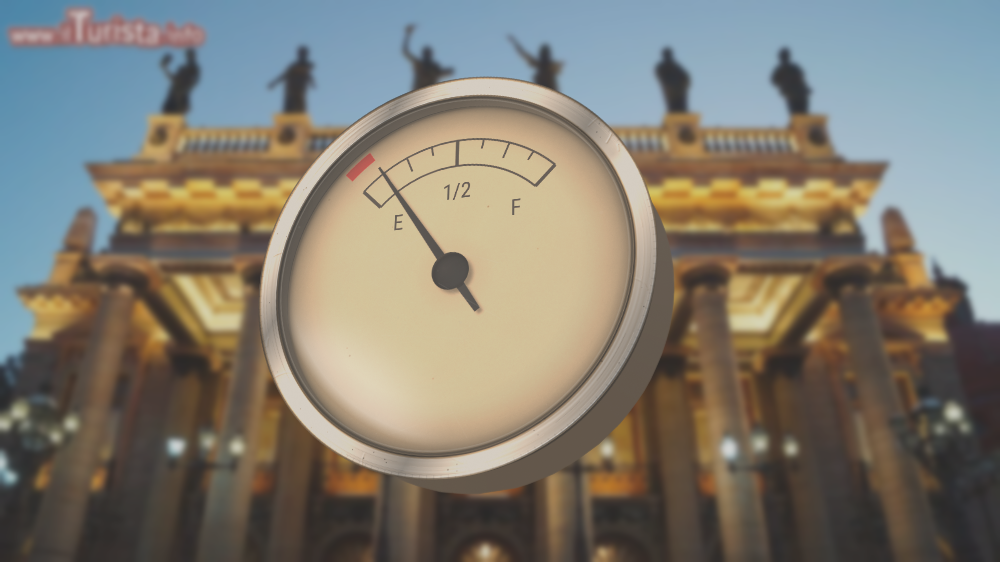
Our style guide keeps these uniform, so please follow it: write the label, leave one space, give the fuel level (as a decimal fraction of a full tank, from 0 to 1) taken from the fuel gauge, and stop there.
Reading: 0.125
